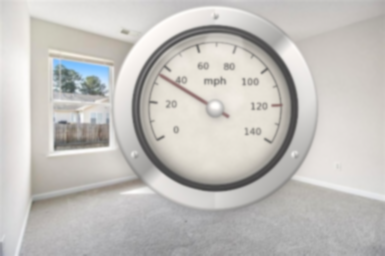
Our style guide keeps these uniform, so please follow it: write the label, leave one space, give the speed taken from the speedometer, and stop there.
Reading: 35 mph
